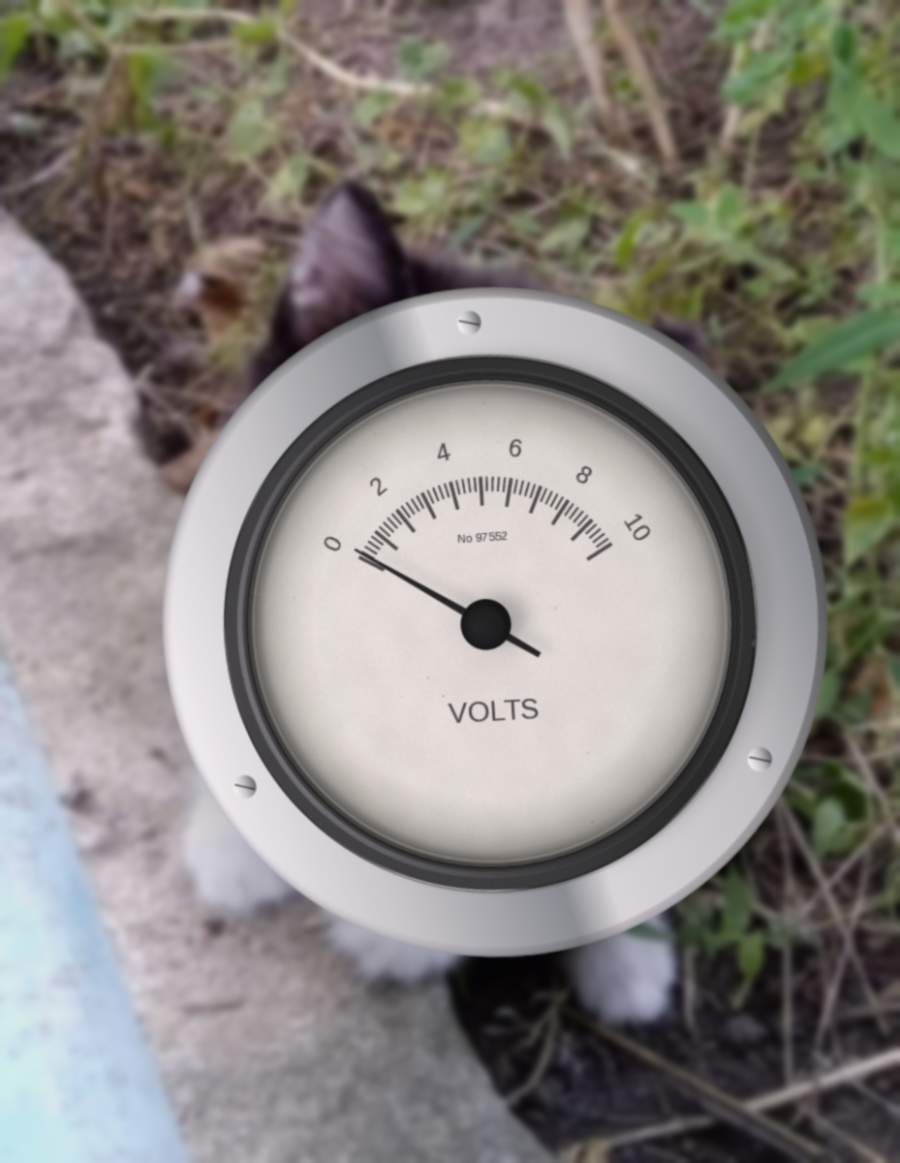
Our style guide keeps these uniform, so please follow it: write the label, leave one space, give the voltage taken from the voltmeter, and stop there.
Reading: 0.2 V
